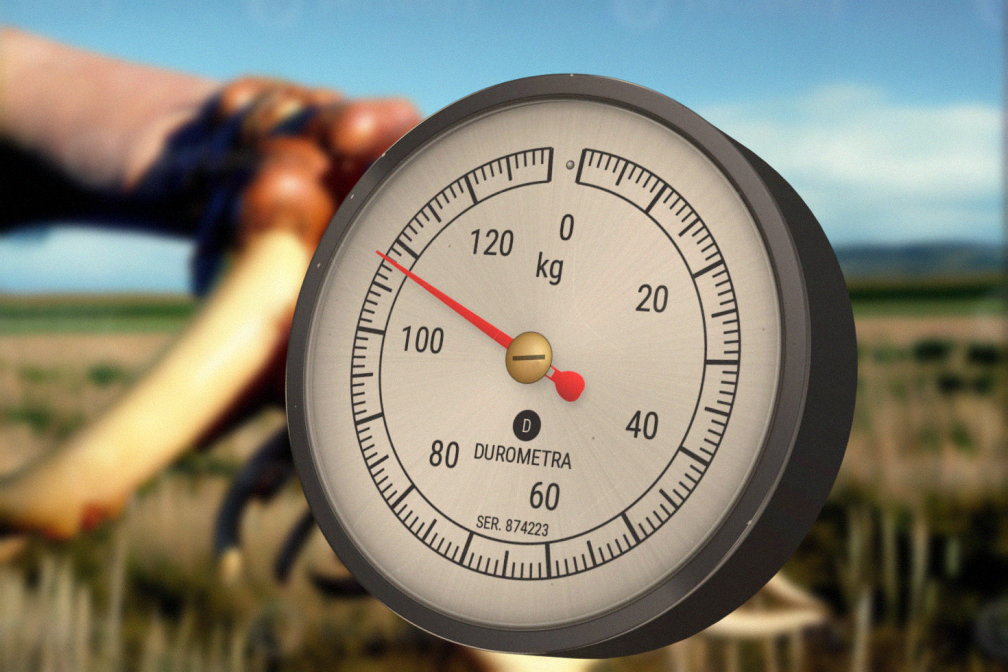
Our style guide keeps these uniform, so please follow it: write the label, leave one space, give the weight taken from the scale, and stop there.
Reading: 108 kg
